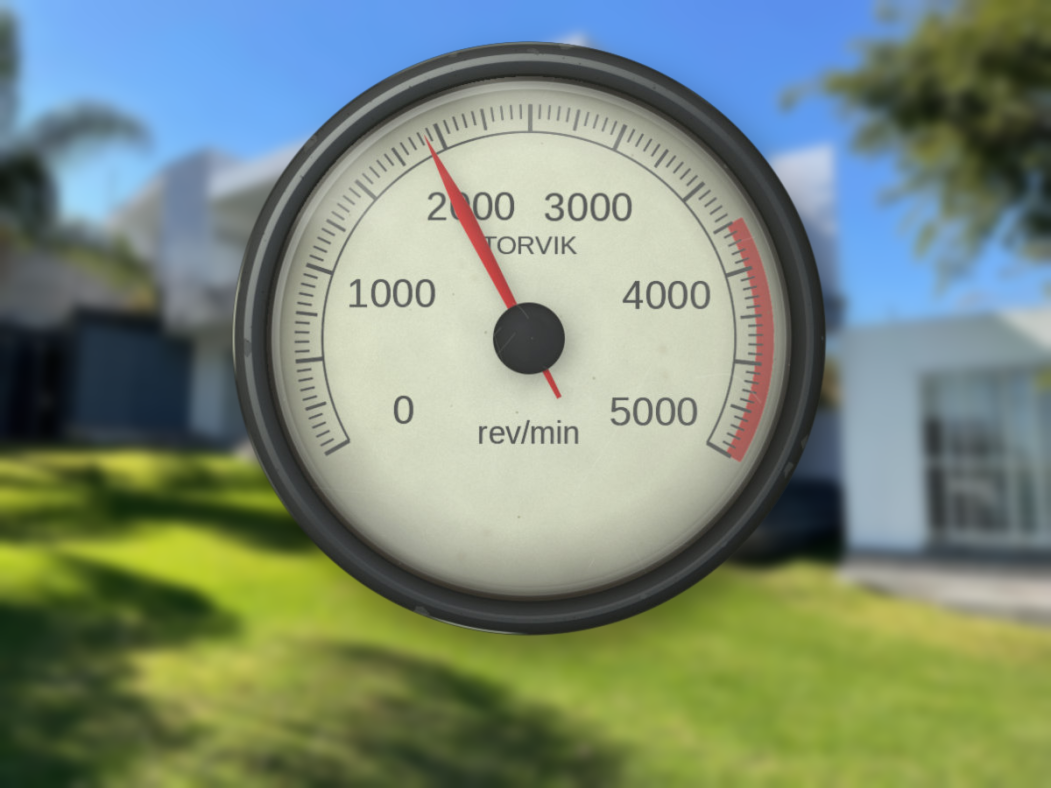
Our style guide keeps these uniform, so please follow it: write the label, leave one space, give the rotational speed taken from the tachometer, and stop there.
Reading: 1925 rpm
